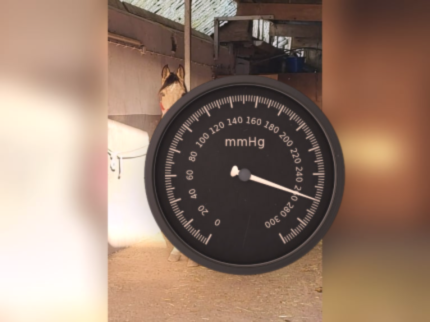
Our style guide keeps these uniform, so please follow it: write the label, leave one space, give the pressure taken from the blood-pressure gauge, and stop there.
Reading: 260 mmHg
